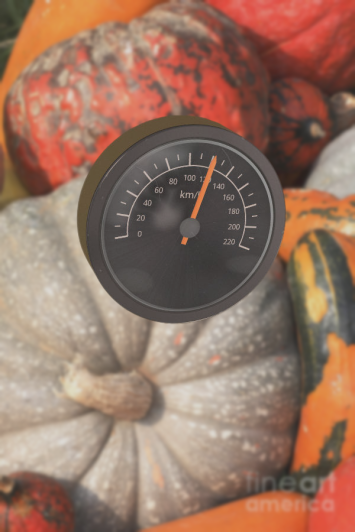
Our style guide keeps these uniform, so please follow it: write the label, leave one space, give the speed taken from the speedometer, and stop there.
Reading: 120 km/h
